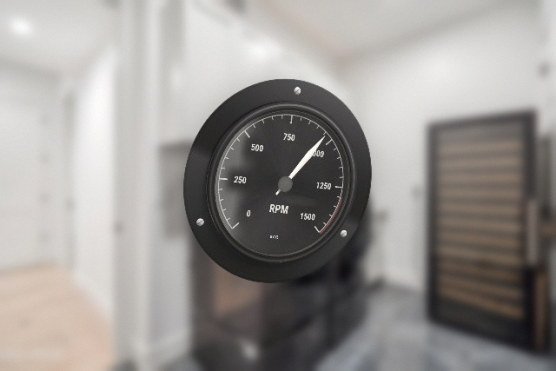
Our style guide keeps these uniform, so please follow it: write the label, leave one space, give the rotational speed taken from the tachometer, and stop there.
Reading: 950 rpm
